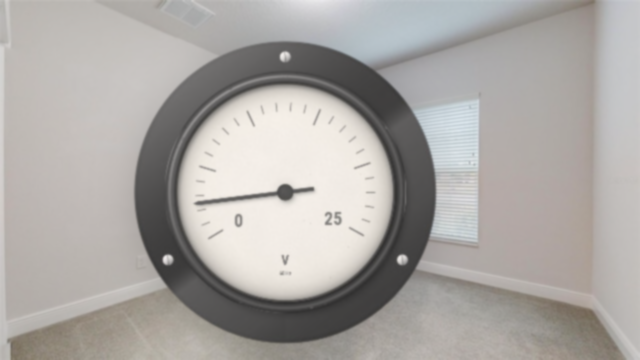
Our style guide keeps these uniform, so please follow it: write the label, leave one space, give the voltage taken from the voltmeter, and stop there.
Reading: 2.5 V
